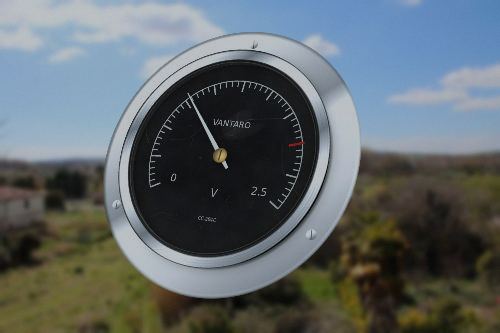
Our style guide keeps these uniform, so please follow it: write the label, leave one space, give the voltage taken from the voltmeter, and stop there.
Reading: 0.8 V
